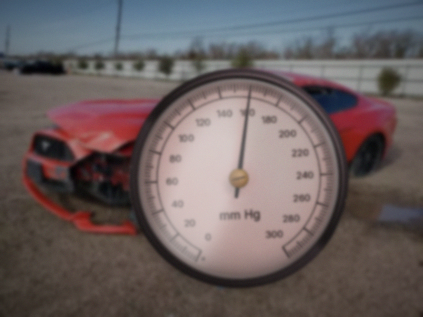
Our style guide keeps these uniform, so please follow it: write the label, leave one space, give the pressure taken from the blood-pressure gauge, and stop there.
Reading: 160 mmHg
